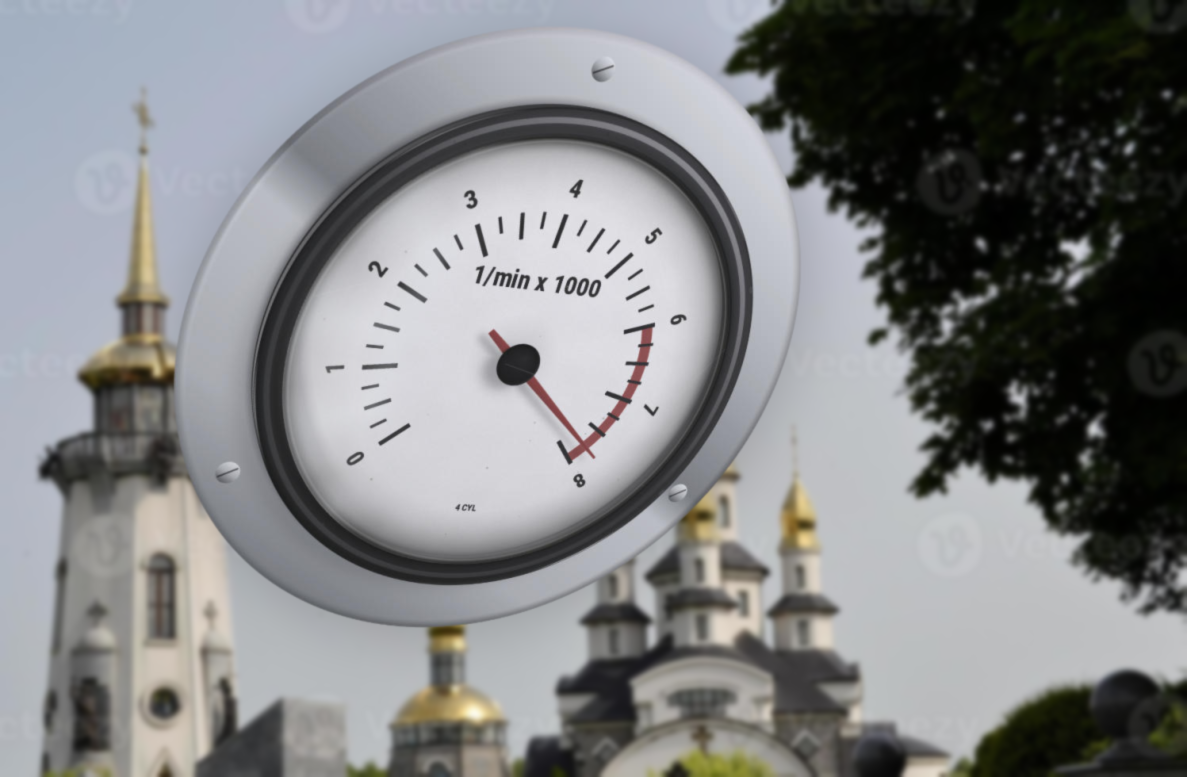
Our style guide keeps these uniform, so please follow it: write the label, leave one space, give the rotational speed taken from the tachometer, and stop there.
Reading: 7750 rpm
